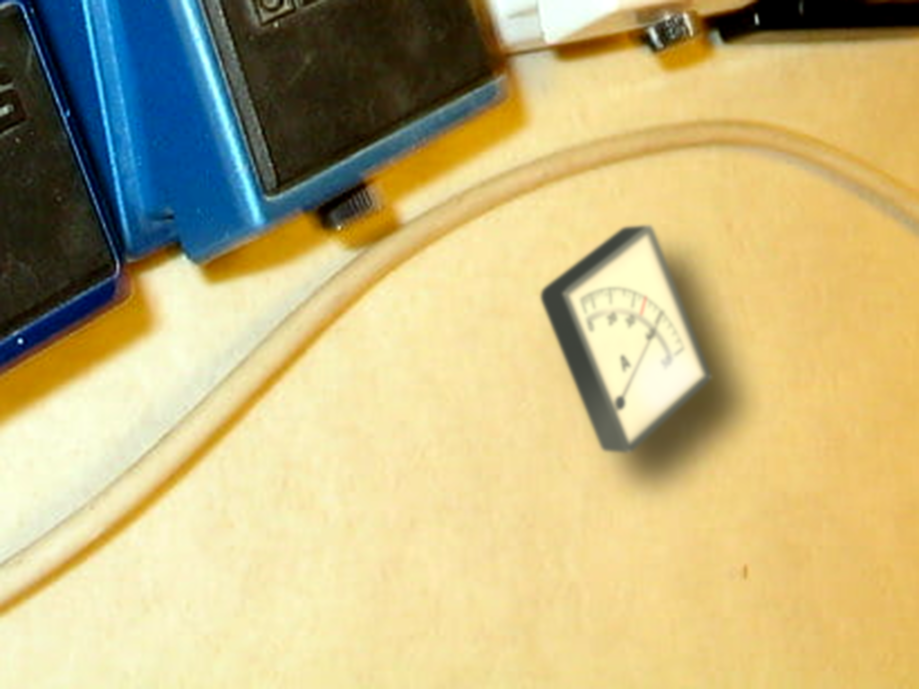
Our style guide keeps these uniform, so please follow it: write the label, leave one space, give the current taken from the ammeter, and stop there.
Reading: 40 A
